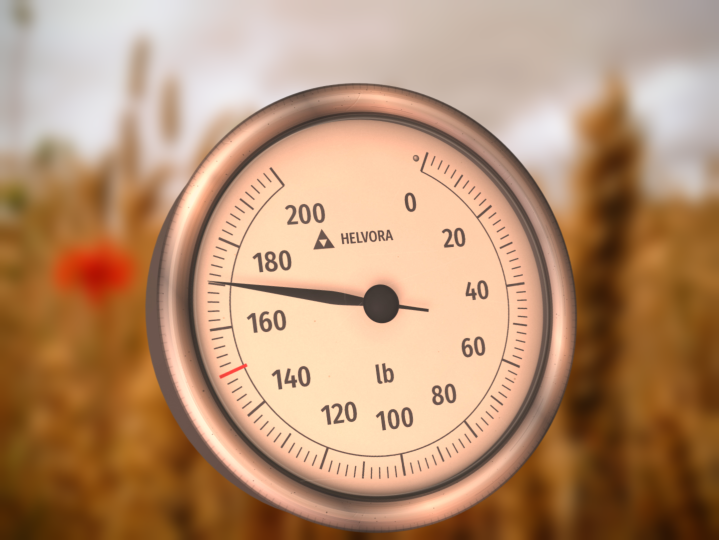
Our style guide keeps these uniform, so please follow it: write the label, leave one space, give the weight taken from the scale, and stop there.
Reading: 170 lb
